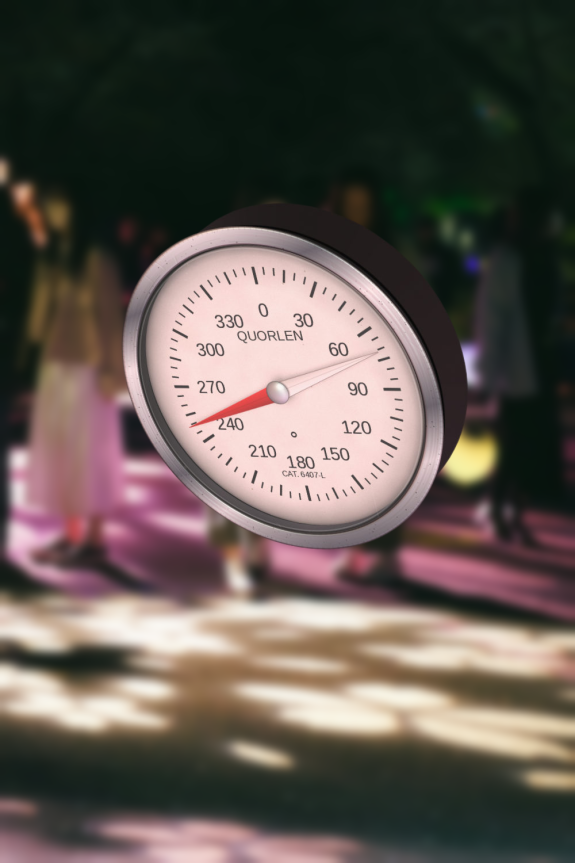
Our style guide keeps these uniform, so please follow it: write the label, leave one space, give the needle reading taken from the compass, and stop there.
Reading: 250 °
